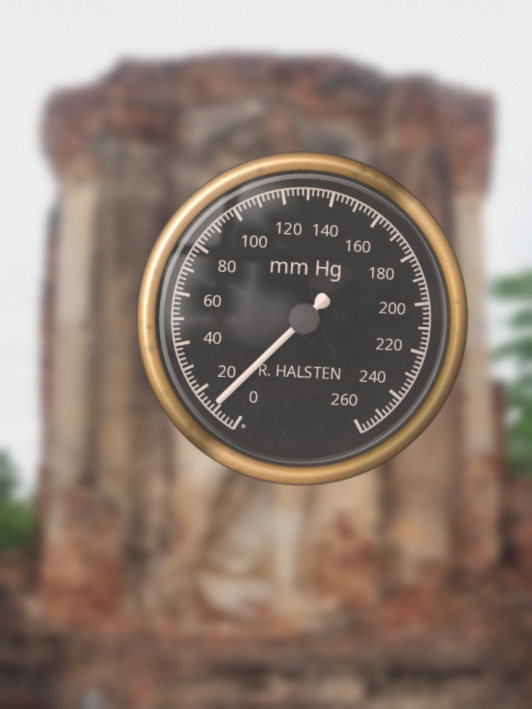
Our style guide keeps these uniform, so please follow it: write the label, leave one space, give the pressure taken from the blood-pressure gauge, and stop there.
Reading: 12 mmHg
